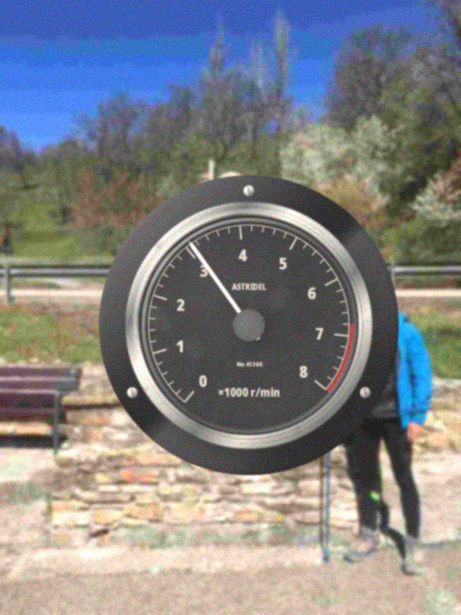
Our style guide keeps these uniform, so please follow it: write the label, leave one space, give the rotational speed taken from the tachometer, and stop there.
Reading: 3100 rpm
